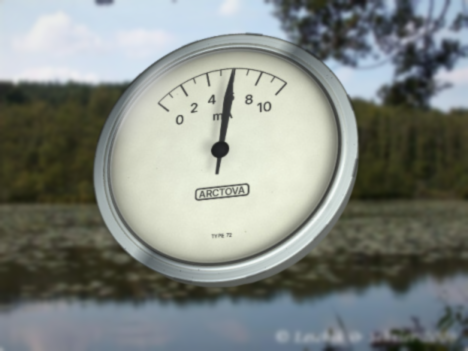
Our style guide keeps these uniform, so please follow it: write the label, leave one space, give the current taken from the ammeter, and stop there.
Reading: 6 mA
